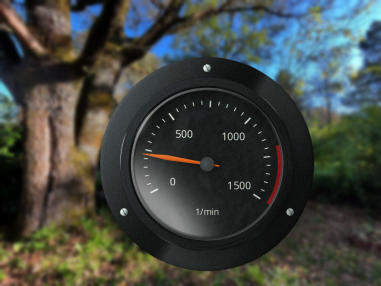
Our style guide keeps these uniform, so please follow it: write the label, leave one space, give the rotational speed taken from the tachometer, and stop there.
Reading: 225 rpm
